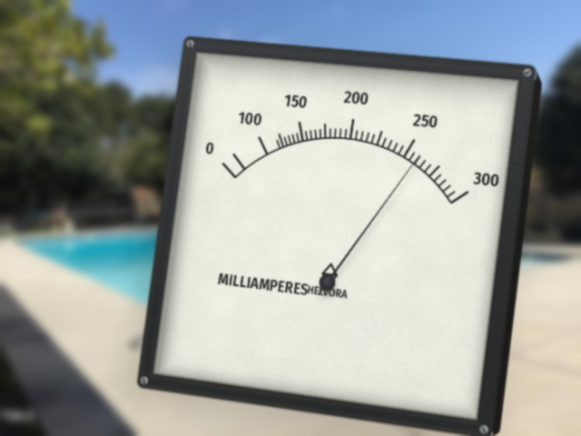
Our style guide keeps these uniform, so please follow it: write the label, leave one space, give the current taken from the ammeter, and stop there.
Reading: 260 mA
